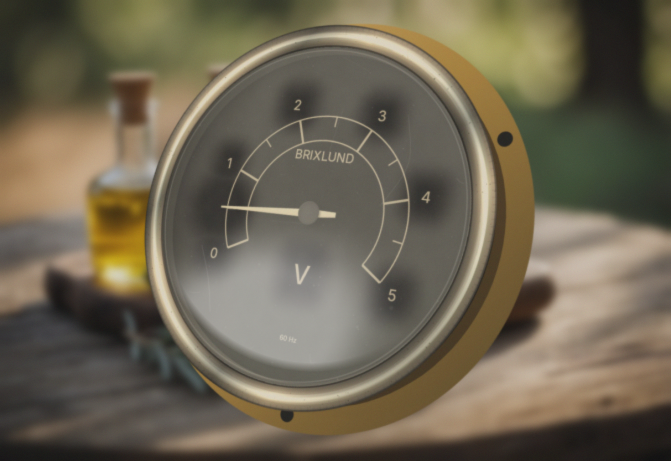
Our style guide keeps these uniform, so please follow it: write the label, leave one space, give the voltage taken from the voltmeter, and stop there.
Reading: 0.5 V
